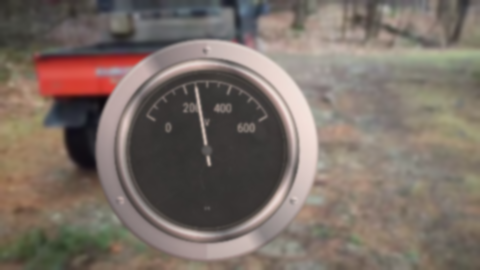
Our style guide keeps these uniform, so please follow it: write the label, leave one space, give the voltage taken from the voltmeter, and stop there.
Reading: 250 V
